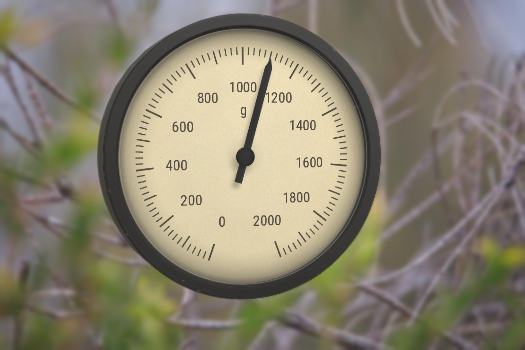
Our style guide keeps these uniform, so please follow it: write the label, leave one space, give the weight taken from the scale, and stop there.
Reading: 1100 g
